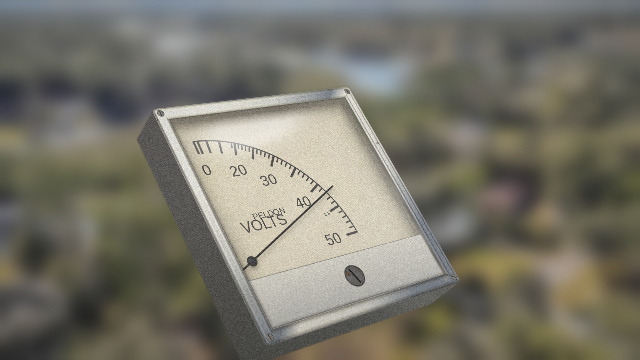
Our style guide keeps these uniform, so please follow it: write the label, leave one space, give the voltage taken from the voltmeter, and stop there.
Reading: 42 V
